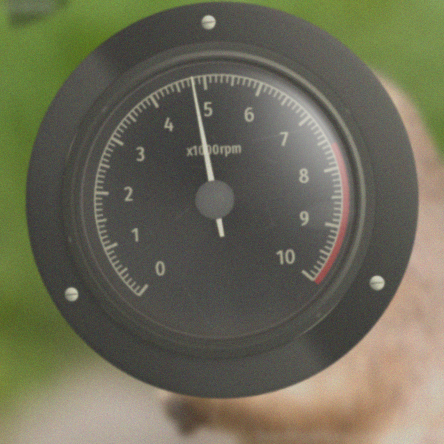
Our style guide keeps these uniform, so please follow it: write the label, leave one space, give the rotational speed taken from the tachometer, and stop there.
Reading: 4800 rpm
